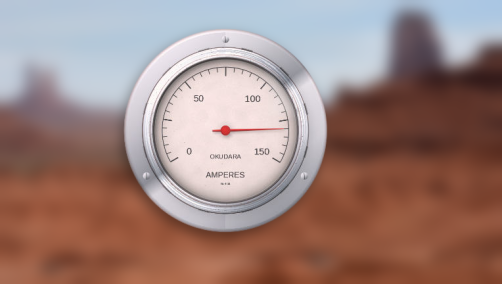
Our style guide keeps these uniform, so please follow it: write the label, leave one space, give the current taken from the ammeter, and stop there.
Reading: 130 A
